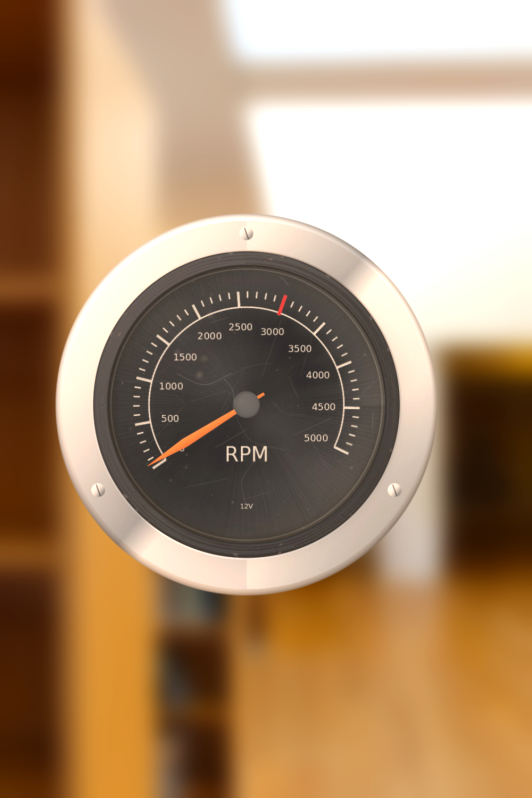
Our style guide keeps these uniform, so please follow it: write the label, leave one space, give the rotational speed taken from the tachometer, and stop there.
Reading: 50 rpm
